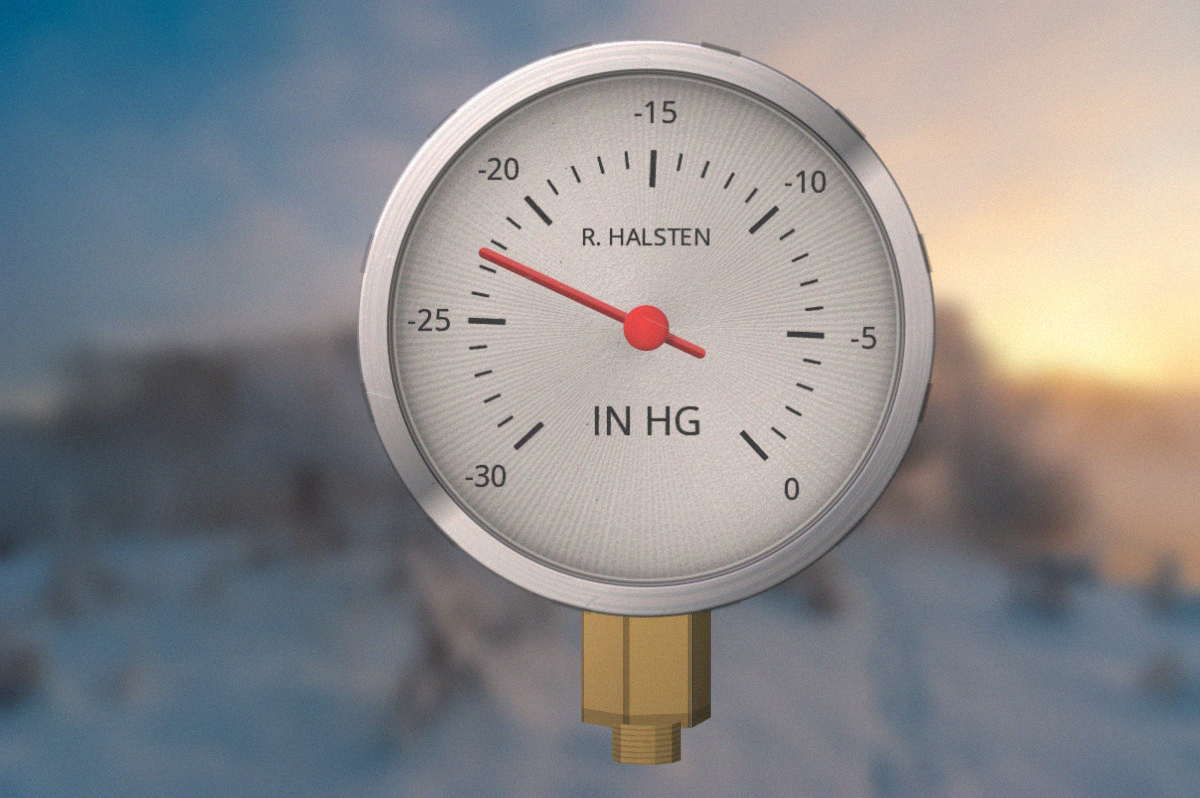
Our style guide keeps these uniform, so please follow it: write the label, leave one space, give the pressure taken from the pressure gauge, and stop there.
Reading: -22.5 inHg
